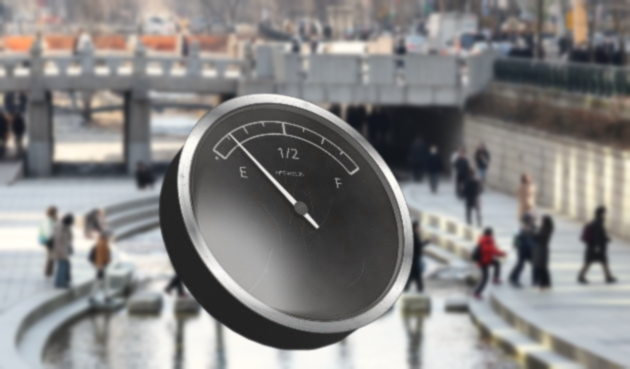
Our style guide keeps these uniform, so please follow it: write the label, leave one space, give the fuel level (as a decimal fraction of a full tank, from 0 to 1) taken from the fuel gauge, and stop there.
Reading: 0.125
